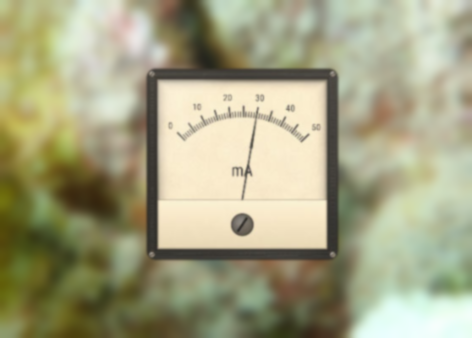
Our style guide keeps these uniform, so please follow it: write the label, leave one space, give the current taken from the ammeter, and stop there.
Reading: 30 mA
